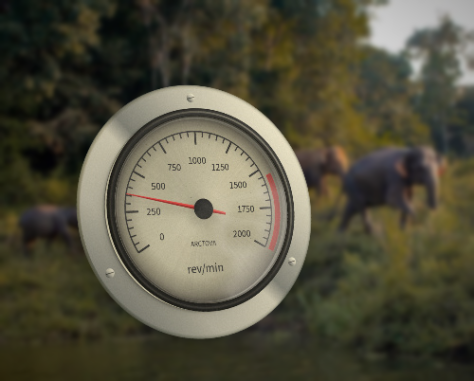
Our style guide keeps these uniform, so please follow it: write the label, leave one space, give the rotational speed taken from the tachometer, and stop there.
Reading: 350 rpm
